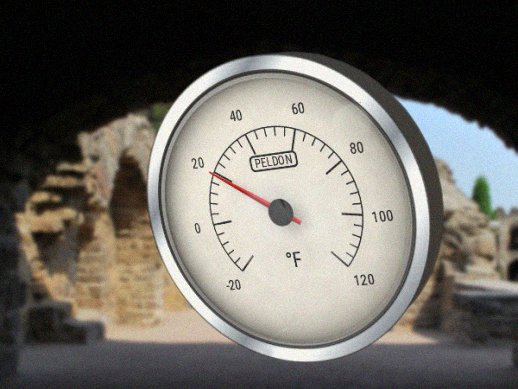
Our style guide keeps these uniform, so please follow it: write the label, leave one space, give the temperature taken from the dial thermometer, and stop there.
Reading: 20 °F
